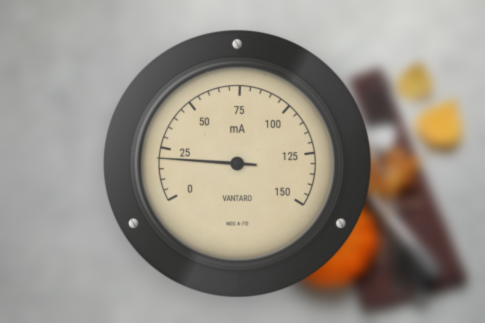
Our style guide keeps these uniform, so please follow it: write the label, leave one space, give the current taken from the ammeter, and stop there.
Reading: 20 mA
